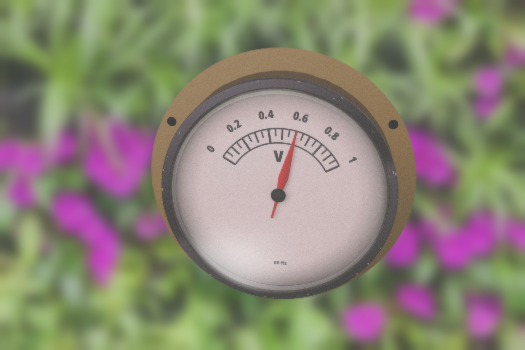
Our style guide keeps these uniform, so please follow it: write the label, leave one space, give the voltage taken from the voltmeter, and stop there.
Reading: 0.6 V
